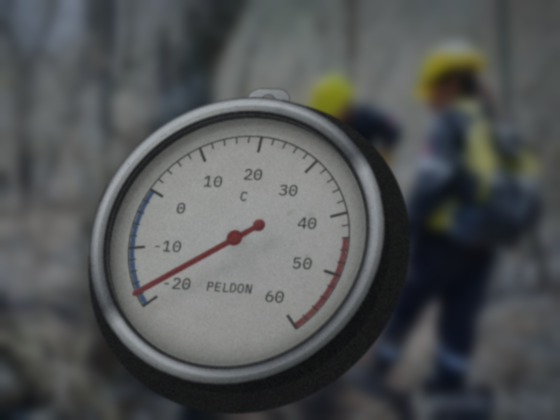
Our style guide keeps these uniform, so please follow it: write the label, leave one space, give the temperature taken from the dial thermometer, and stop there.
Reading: -18 °C
